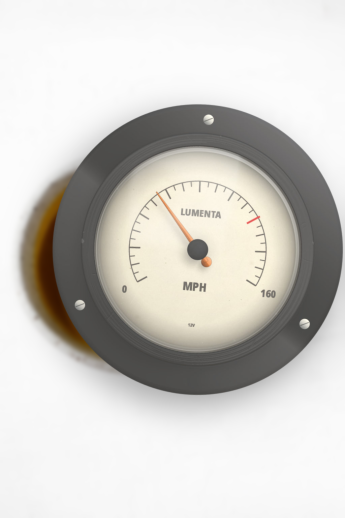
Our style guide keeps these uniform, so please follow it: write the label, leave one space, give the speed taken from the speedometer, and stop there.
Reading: 55 mph
